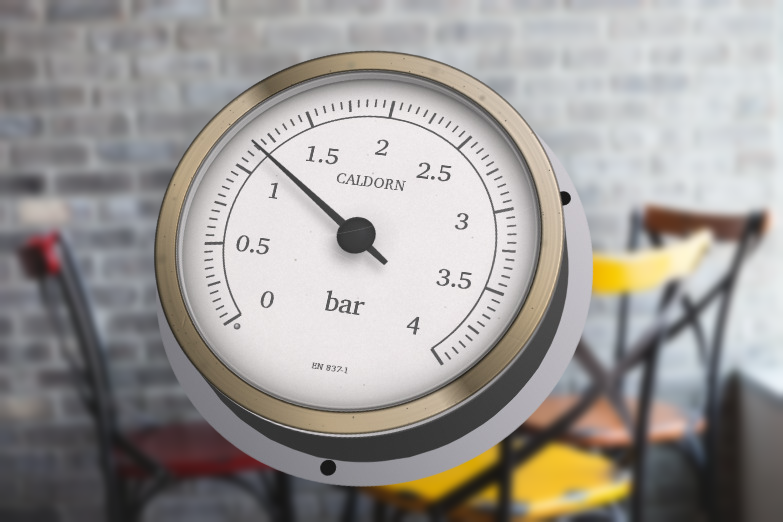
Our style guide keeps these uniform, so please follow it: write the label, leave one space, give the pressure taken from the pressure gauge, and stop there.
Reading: 1.15 bar
